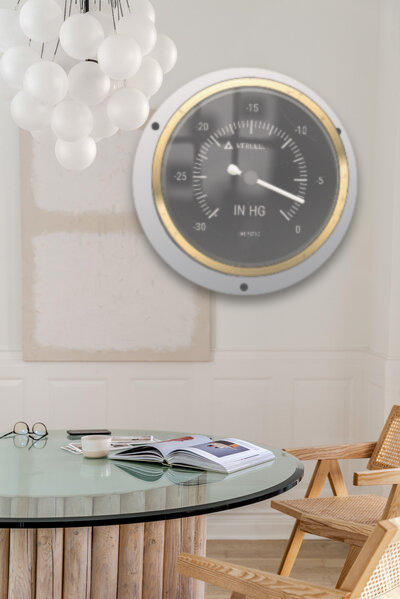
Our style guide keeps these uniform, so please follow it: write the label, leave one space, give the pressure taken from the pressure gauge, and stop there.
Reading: -2.5 inHg
